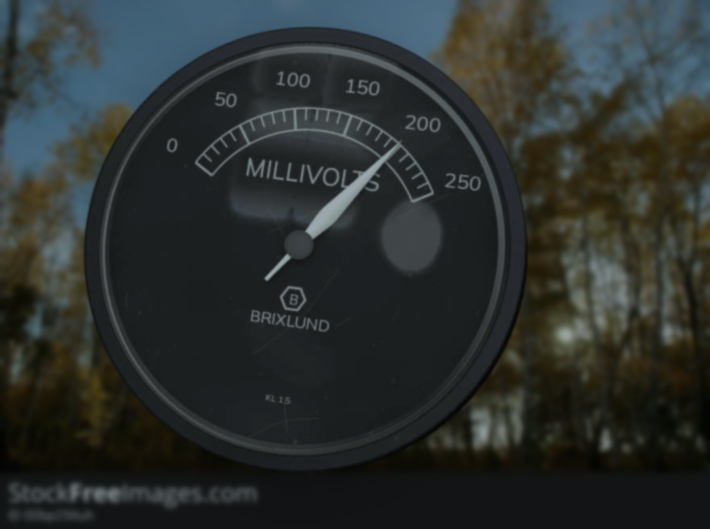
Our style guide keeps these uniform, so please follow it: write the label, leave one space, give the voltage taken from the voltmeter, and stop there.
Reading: 200 mV
